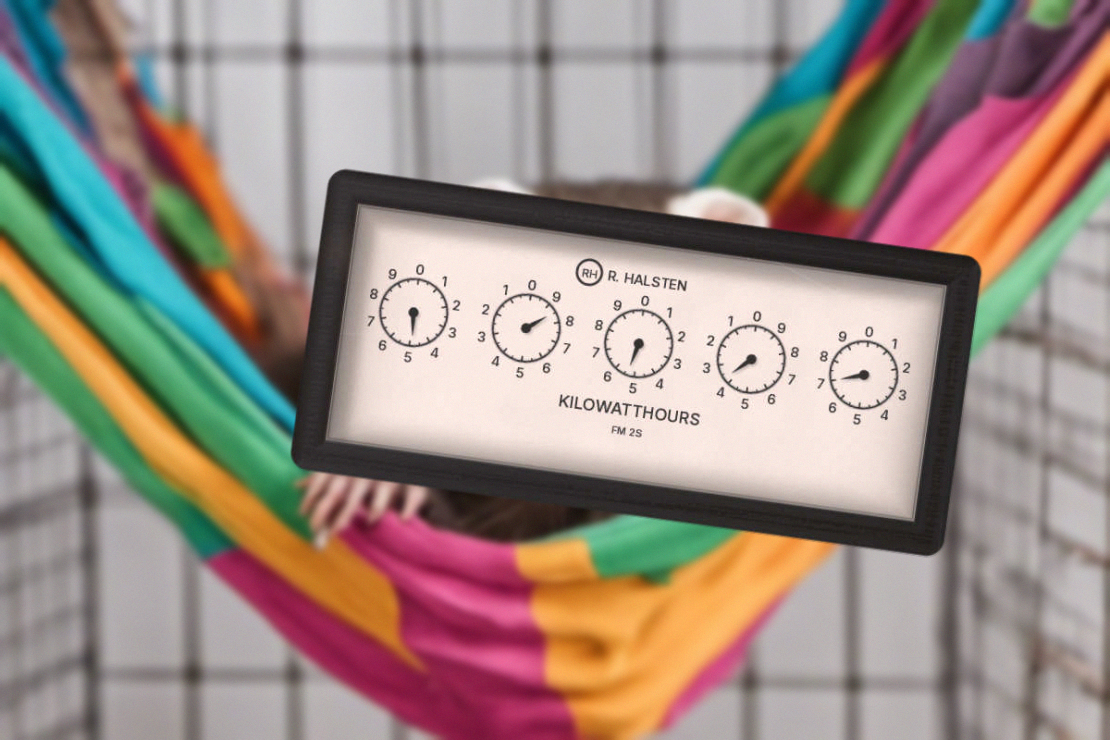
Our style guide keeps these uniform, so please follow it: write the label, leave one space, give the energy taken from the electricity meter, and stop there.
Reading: 48537 kWh
